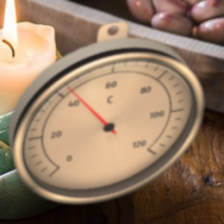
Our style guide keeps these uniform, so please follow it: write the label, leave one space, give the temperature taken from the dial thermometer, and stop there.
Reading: 44 °C
